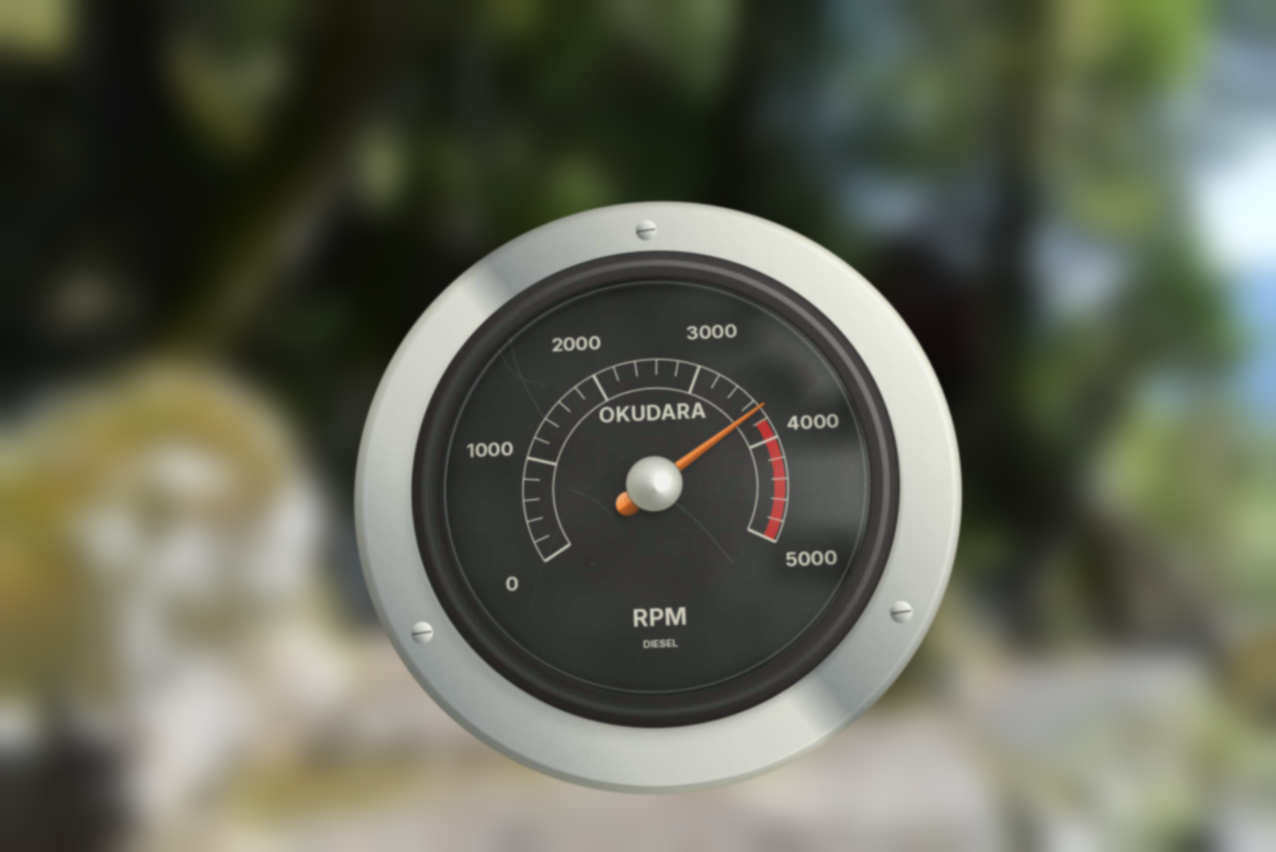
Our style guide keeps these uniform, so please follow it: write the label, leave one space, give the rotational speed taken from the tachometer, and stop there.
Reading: 3700 rpm
